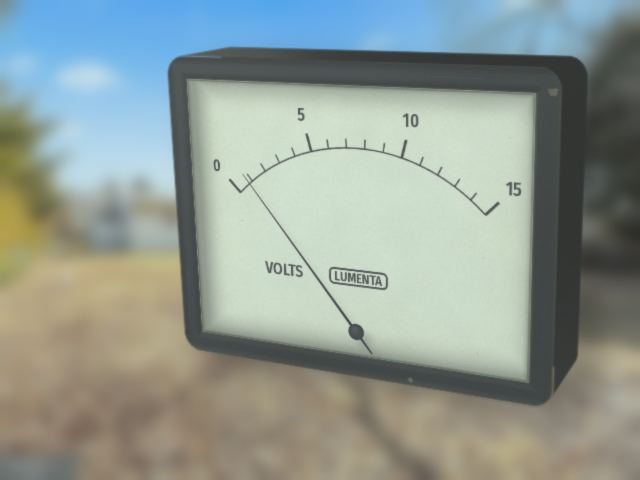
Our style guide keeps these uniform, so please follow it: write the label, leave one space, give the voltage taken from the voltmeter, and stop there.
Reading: 1 V
